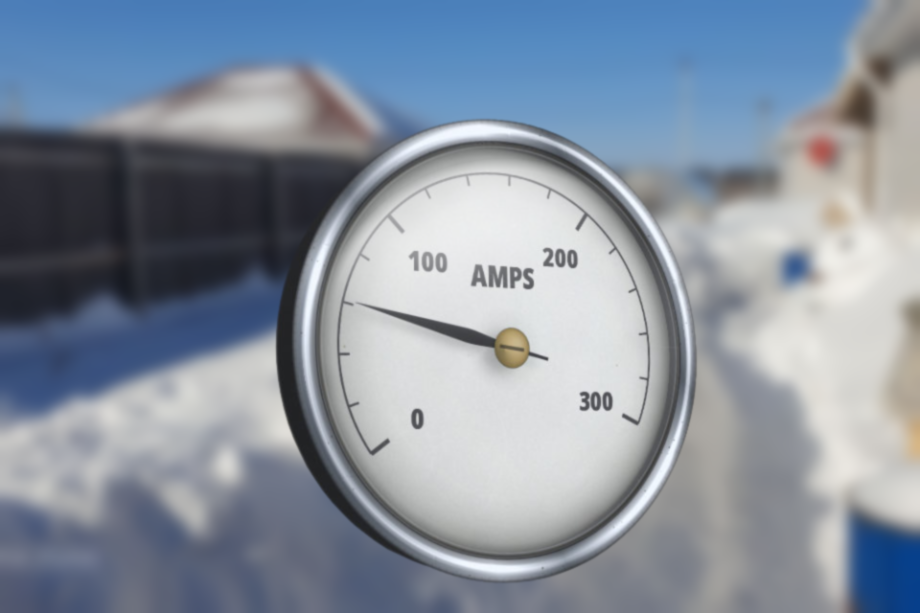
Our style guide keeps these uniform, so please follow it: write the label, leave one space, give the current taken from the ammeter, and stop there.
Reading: 60 A
